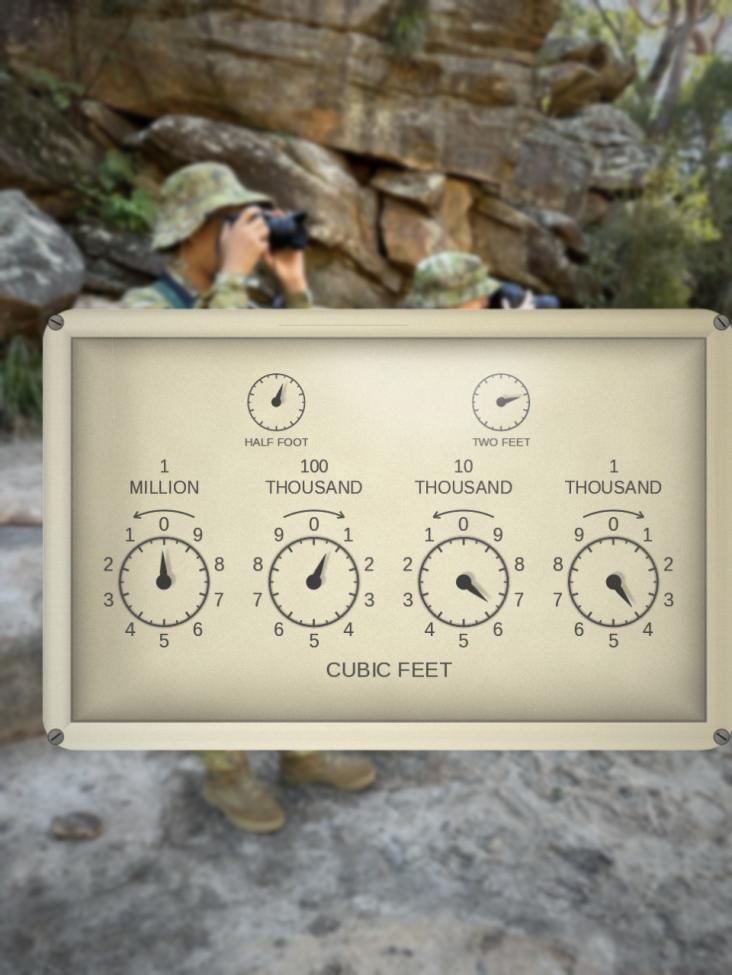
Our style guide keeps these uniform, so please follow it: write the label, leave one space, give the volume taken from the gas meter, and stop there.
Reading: 6400 ft³
